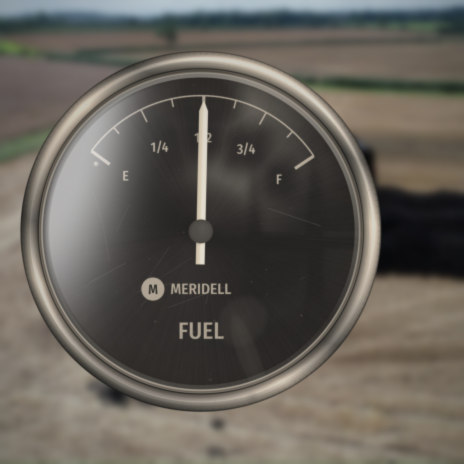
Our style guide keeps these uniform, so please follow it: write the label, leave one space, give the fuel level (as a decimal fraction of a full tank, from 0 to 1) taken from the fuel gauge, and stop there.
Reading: 0.5
